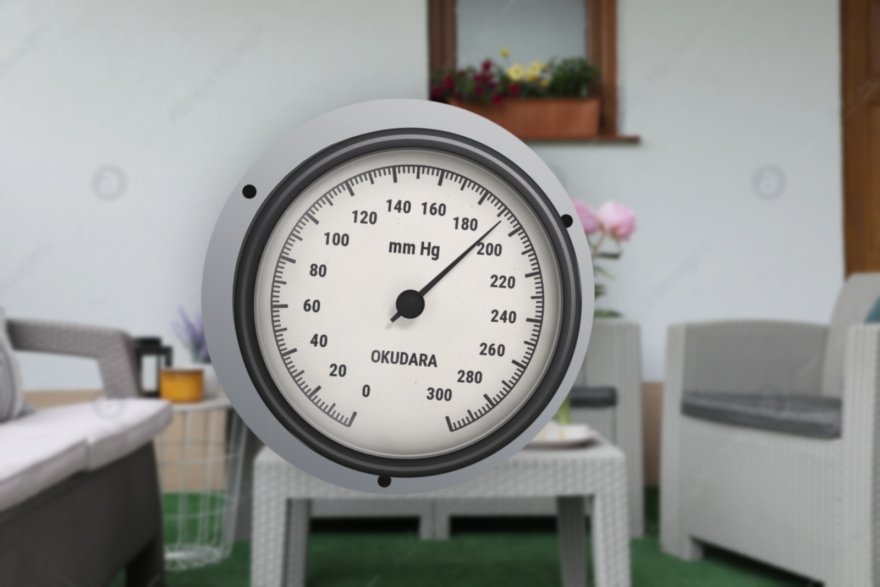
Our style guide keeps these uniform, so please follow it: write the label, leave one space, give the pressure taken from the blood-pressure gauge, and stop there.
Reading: 192 mmHg
